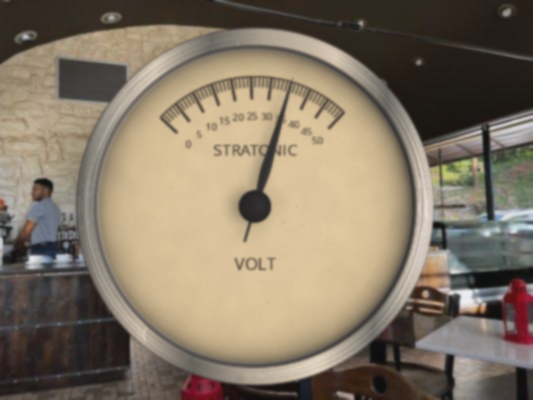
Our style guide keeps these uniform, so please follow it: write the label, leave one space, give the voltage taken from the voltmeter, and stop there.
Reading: 35 V
